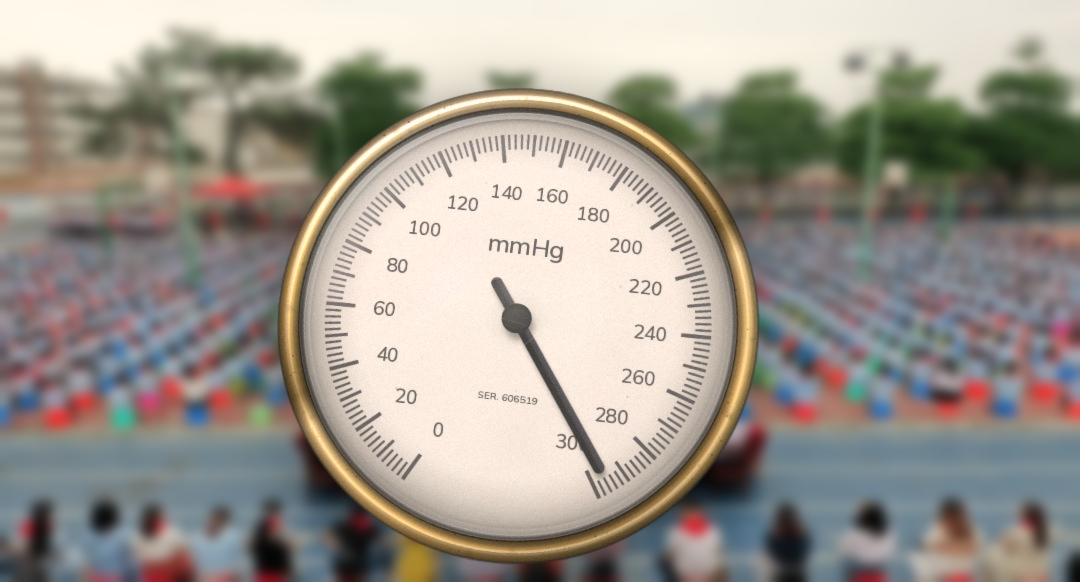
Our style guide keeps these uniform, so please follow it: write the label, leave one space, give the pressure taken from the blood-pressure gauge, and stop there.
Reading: 296 mmHg
